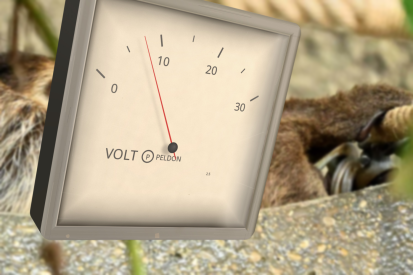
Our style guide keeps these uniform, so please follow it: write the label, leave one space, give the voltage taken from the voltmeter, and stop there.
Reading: 7.5 V
